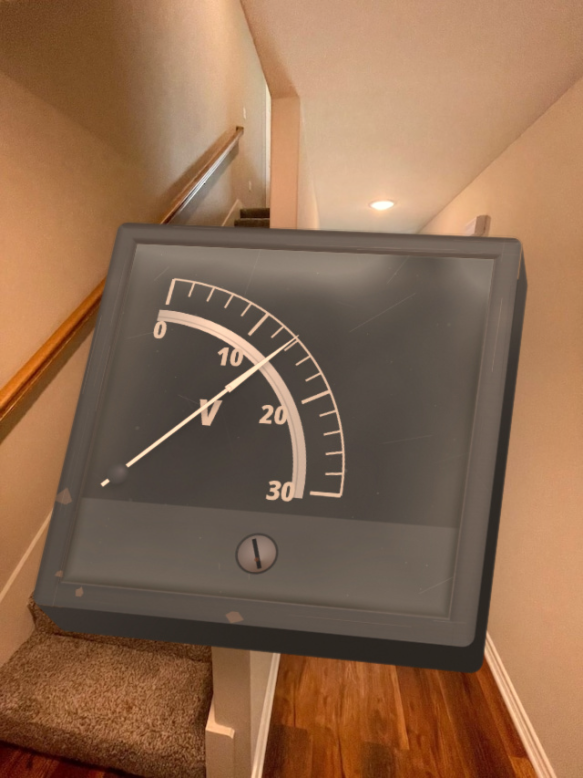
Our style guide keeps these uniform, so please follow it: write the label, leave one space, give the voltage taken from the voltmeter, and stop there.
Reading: 14 V
